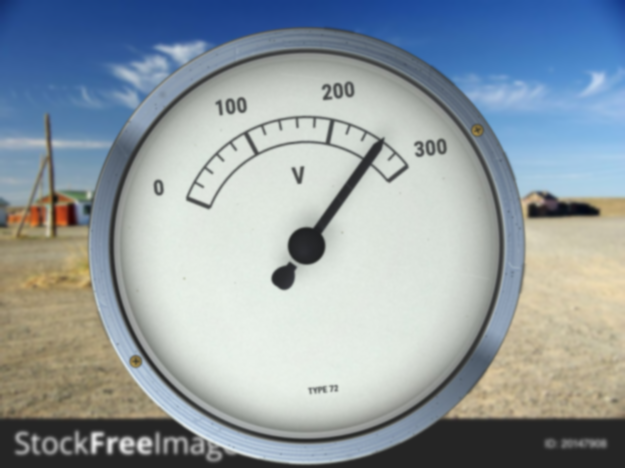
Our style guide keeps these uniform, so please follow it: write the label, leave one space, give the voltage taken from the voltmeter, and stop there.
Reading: 260 V
